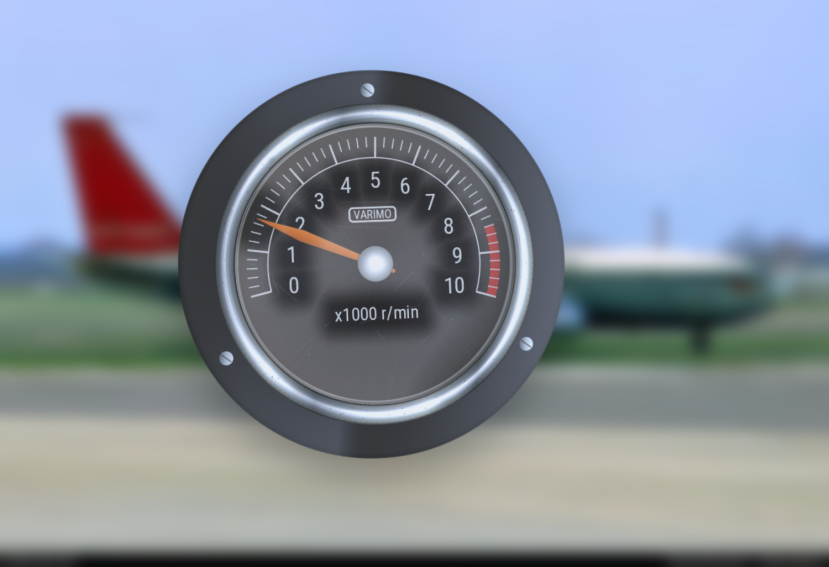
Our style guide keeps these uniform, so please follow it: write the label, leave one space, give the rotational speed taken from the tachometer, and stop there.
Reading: 1700 rpm
